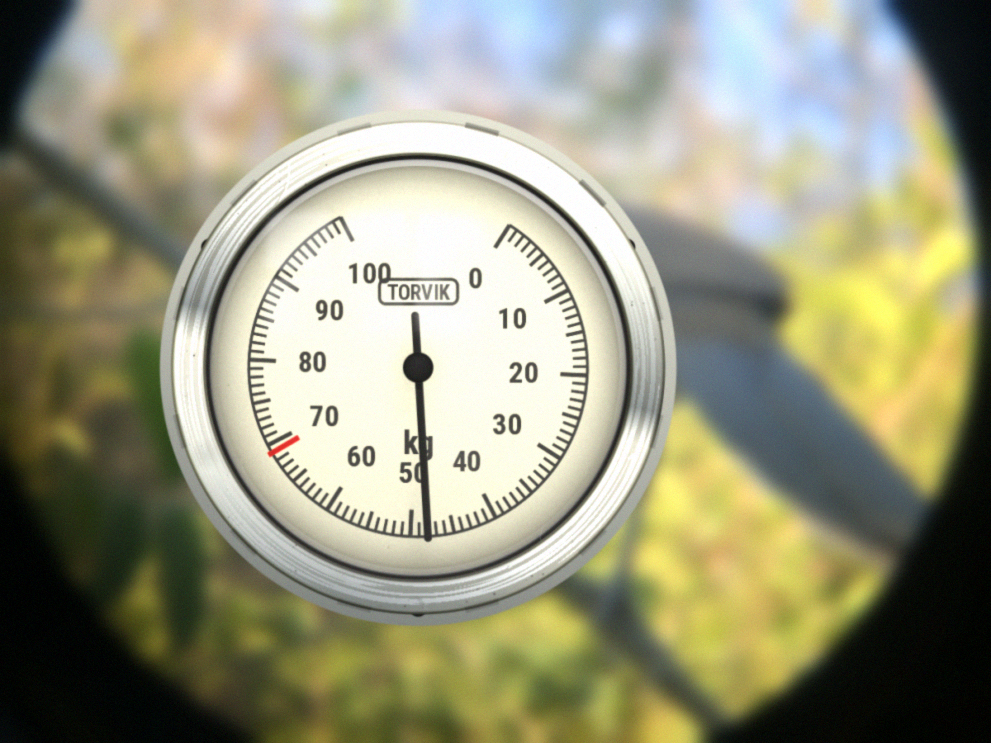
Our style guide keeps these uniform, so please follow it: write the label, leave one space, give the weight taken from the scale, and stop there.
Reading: 48 kg
